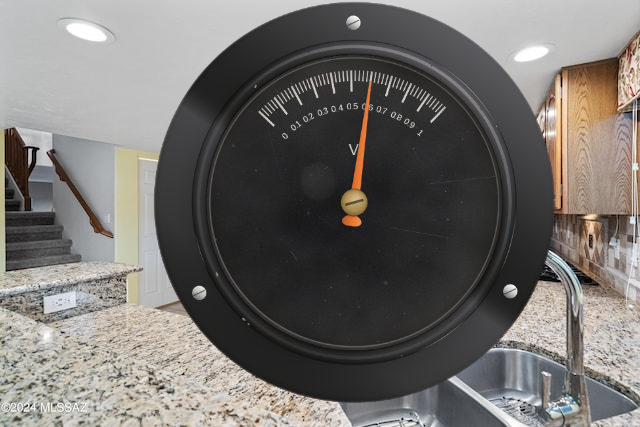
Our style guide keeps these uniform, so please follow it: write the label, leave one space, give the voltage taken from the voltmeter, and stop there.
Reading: 0.6 V
